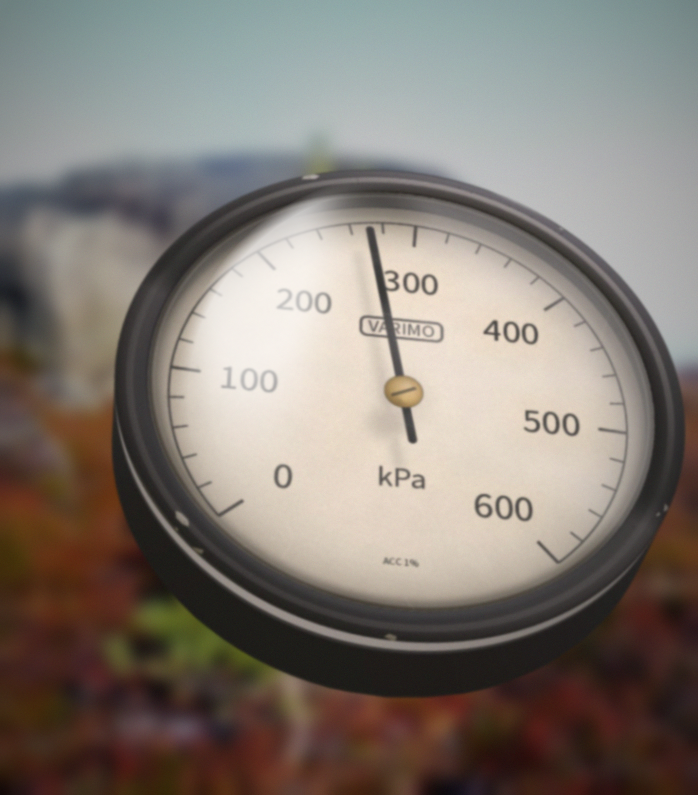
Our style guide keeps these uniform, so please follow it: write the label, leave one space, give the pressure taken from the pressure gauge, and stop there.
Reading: 270 kPa
